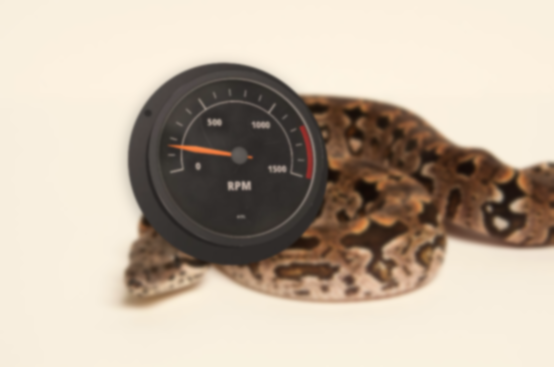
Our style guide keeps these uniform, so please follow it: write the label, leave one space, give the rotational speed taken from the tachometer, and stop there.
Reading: 150 rpm
